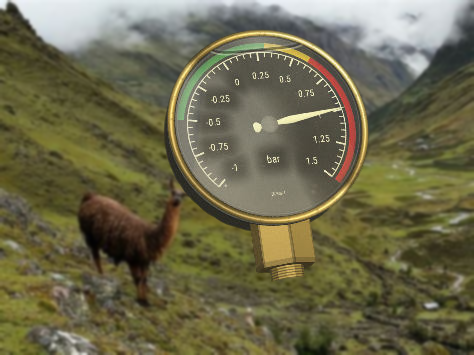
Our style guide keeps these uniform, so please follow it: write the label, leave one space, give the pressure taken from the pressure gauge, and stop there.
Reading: 1 bar
